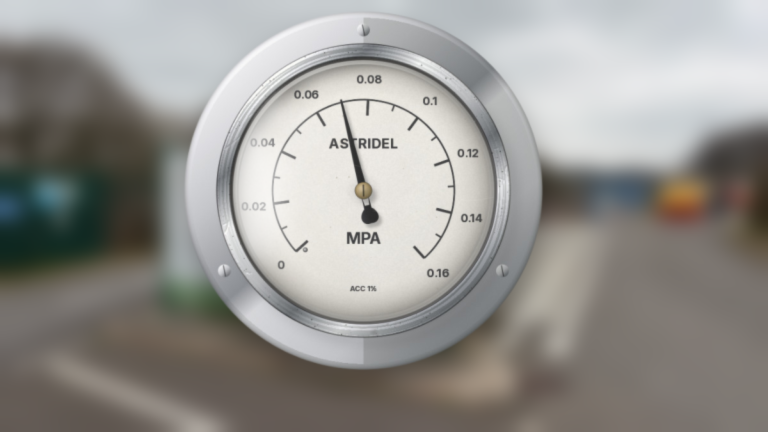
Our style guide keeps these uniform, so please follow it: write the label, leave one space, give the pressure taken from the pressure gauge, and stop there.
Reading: 0.07 MPa
